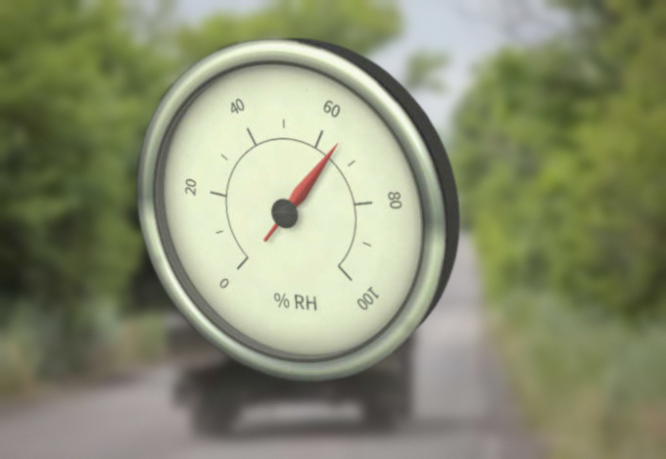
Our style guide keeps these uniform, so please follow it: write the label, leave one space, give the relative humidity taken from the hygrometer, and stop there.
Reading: 65 %
